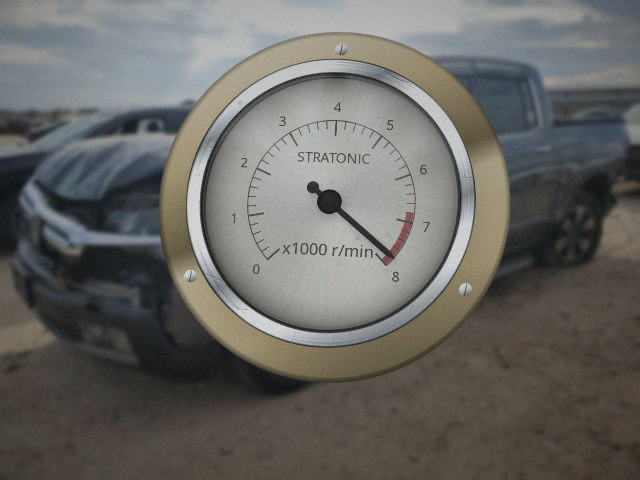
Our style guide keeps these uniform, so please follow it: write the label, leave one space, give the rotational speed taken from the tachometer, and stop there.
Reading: 7800 rpm
